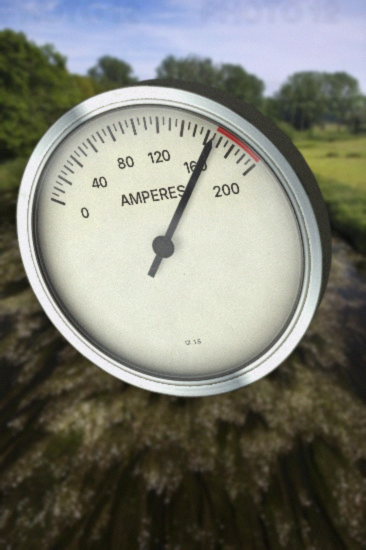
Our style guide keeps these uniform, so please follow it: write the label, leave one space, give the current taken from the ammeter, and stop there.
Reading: 165 A
